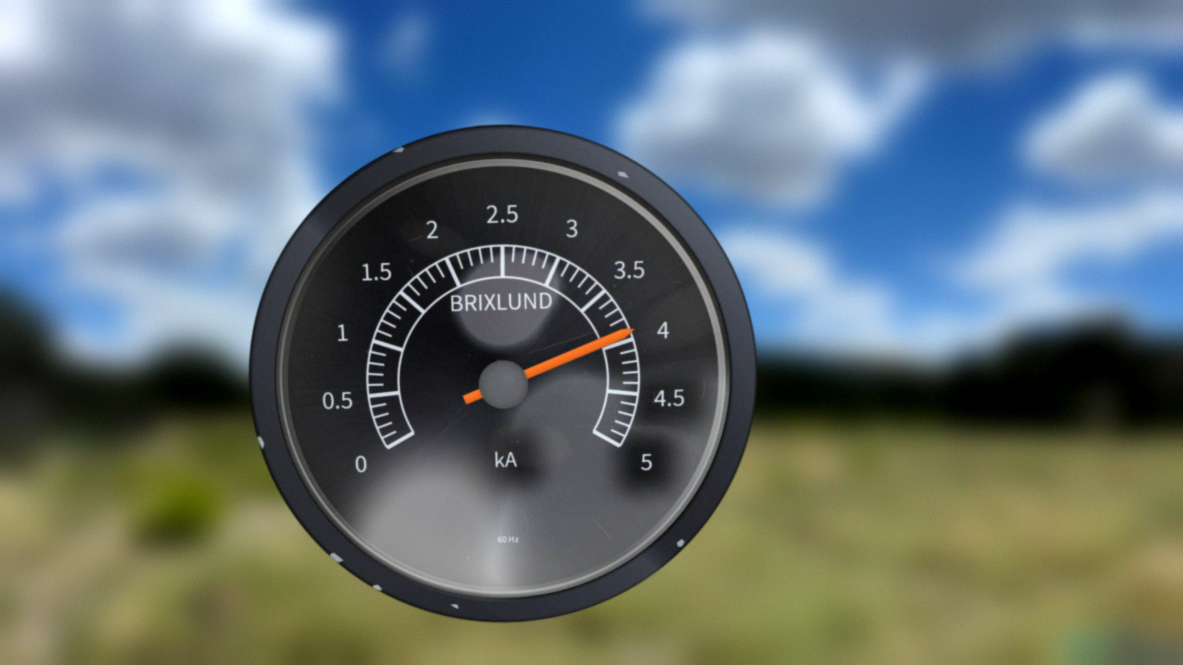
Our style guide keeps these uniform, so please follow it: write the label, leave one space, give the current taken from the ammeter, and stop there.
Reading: 3.9 kA
